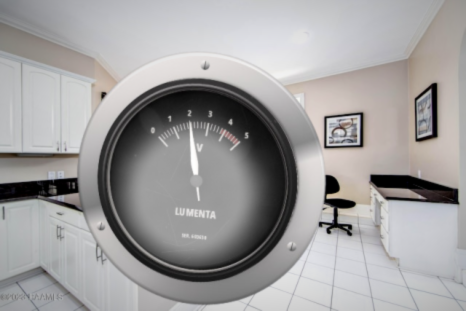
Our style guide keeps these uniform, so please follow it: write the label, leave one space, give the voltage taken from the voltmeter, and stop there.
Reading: 2 V
